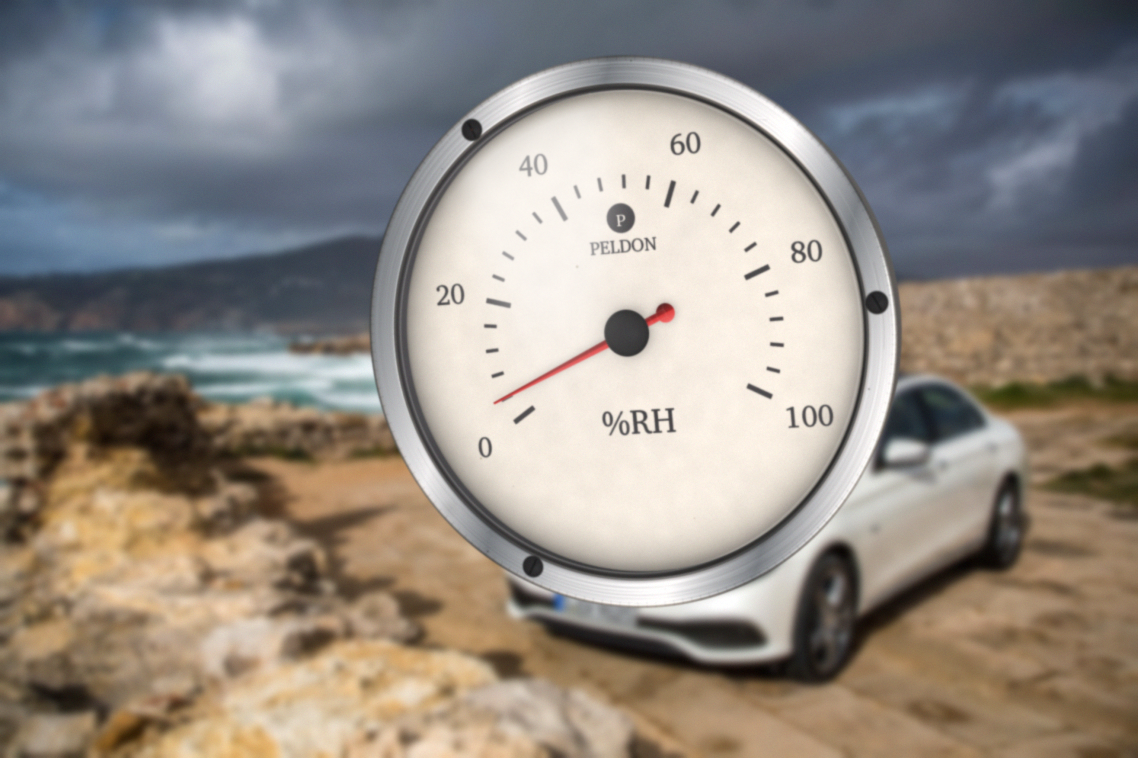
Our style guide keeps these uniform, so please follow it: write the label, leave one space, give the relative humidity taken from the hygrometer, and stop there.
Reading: 4 %
